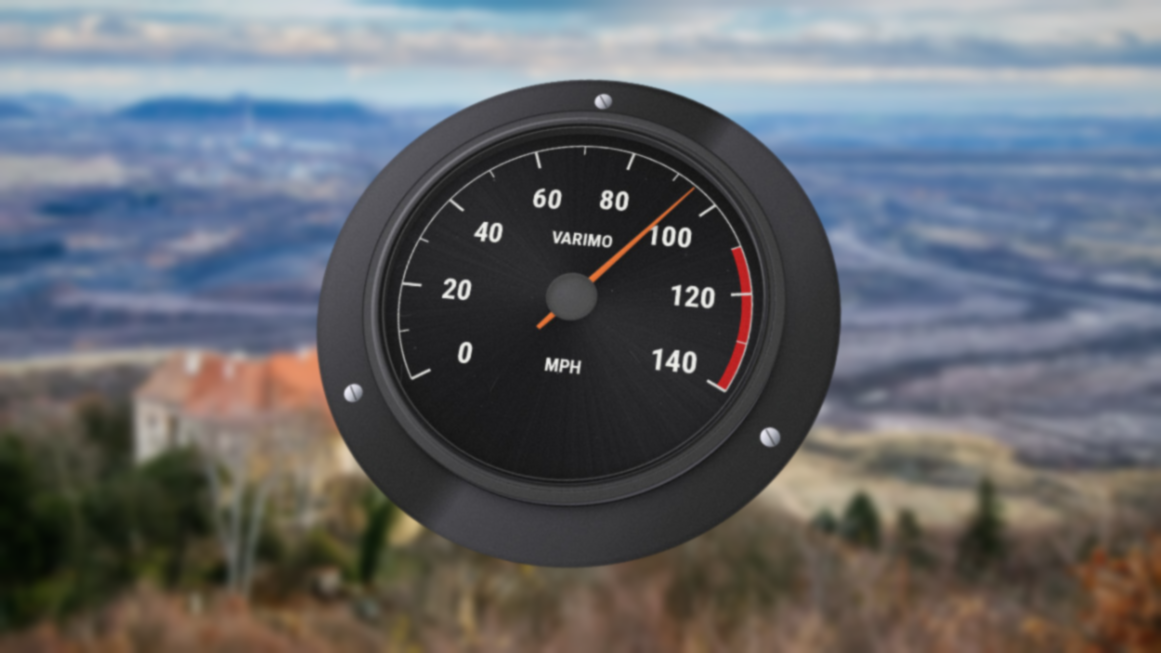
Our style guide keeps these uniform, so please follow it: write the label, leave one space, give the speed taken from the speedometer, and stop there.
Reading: 95 mph
